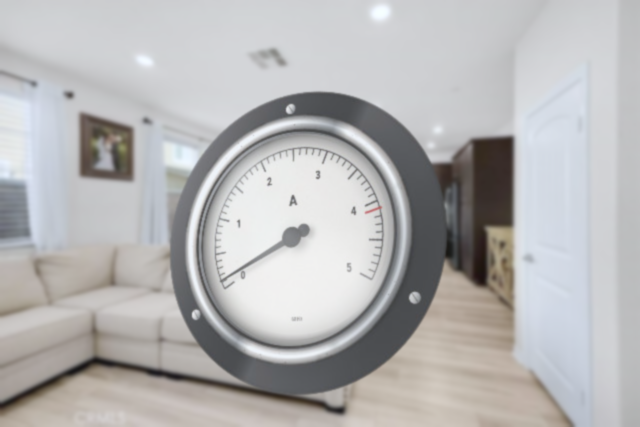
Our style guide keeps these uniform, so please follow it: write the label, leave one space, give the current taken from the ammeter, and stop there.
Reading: 0.1 A
